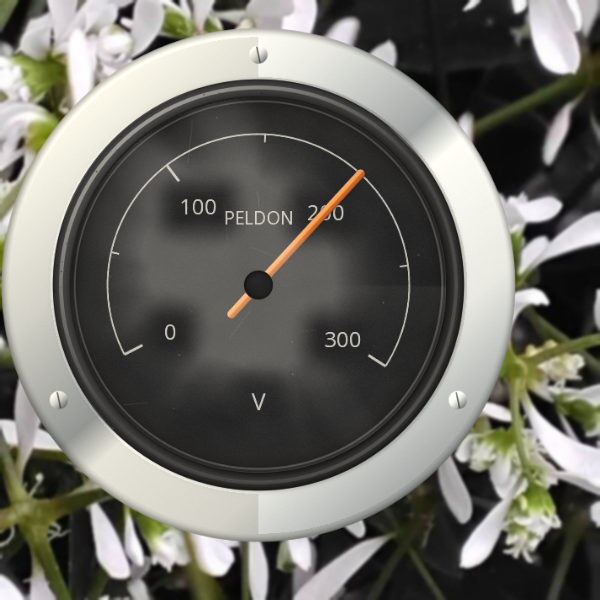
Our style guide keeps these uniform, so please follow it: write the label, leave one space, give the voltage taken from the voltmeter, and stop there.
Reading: 200 V
